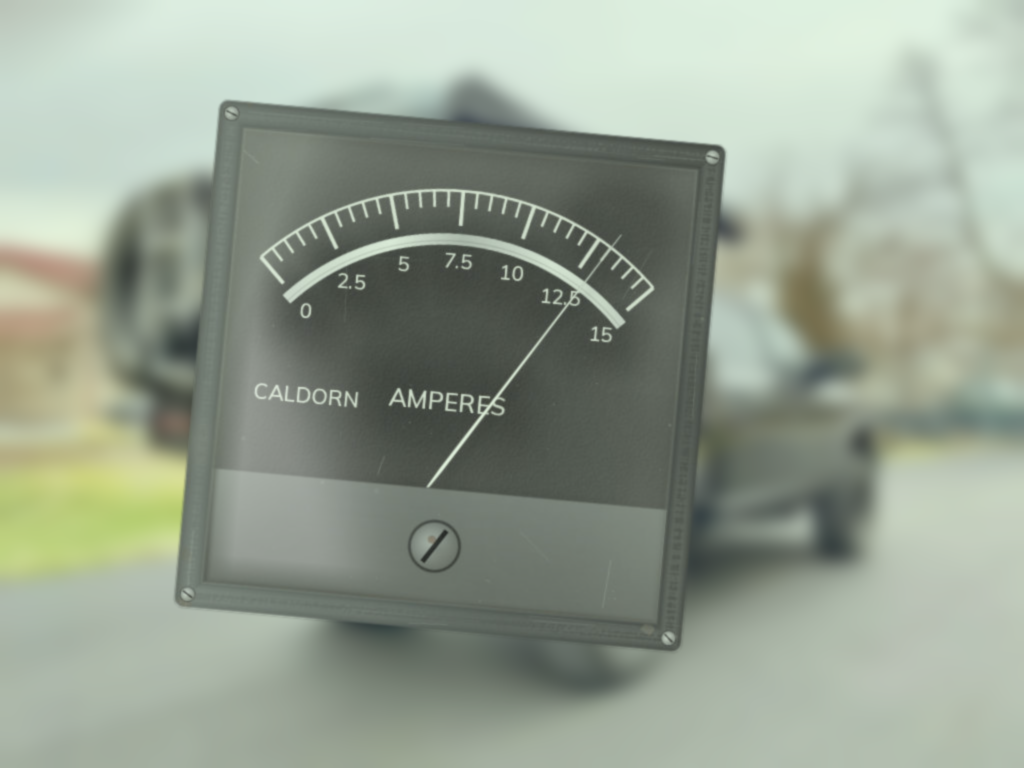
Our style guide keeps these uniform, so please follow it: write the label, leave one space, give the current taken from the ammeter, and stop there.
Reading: 13 A
